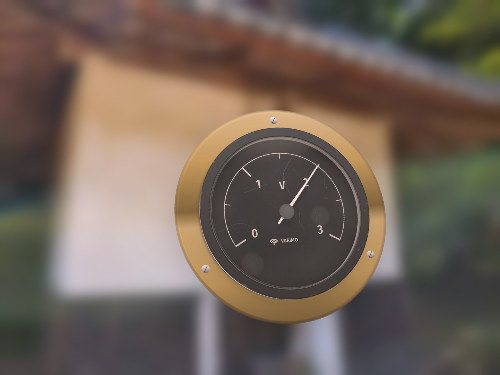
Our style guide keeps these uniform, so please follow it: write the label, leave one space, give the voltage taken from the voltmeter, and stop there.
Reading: 2 V
